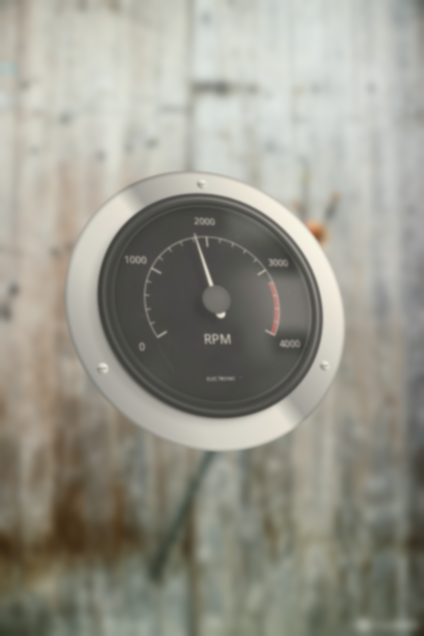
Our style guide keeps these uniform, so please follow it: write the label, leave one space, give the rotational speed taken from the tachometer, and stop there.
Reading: 1800 rpm
